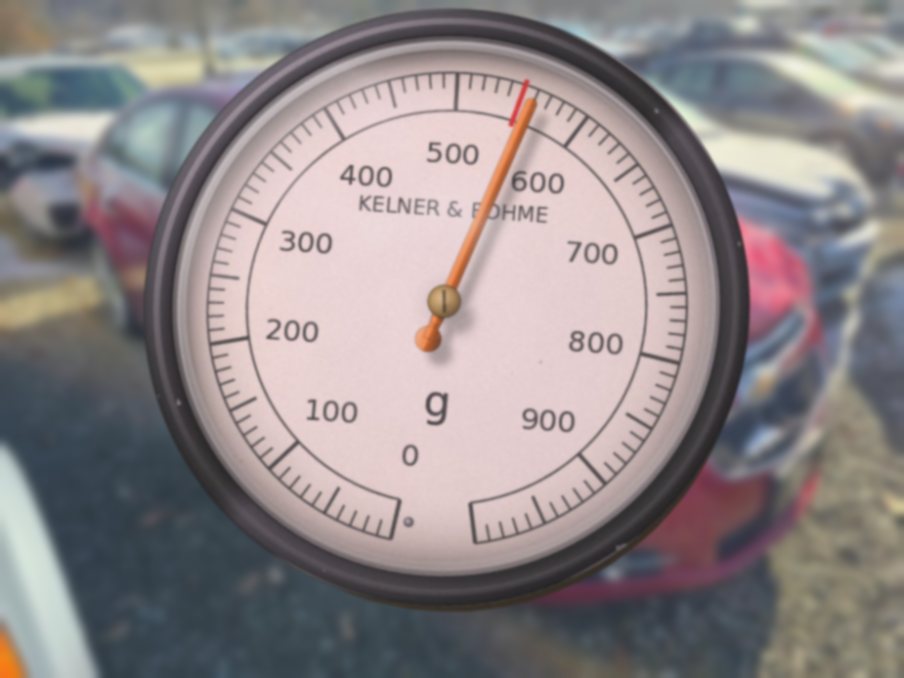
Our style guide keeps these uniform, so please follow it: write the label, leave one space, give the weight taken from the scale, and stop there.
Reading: 560 g
